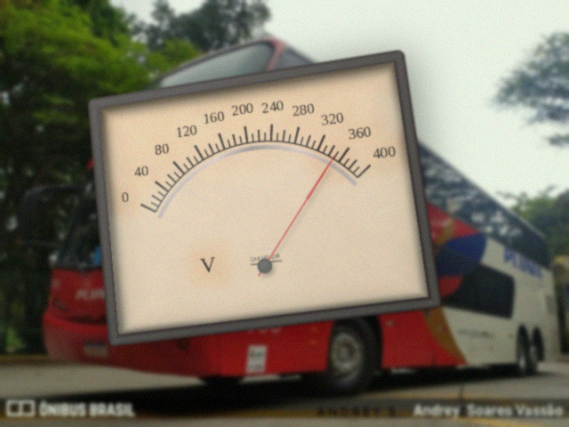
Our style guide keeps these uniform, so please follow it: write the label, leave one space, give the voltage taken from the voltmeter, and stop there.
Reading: 350 V
